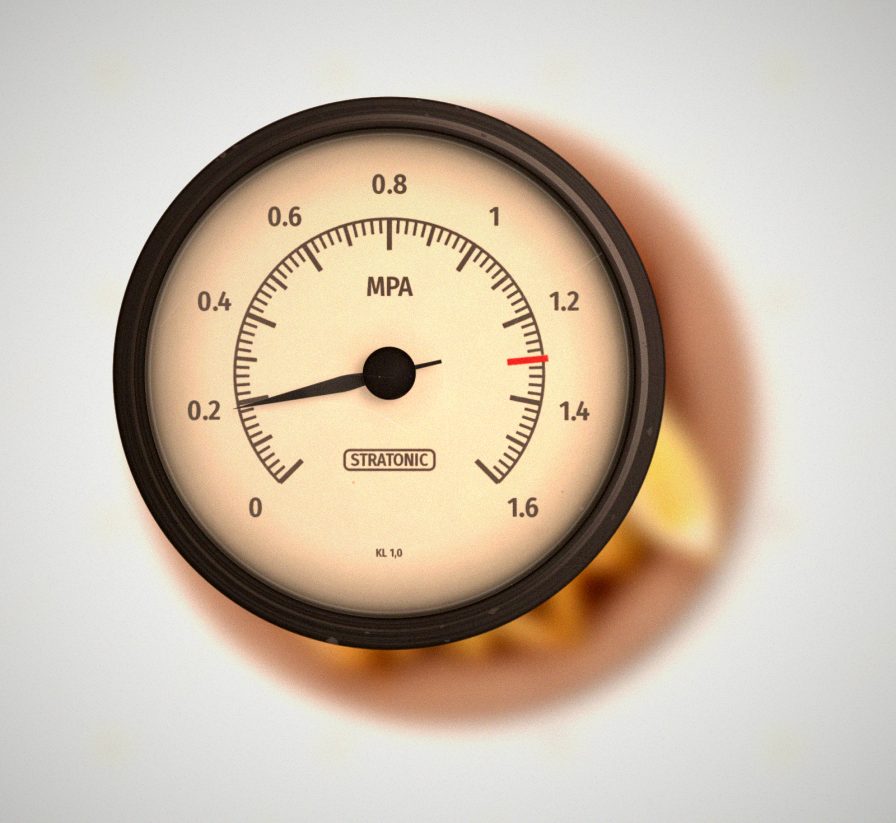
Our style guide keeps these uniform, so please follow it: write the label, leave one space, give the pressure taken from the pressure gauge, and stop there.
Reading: 0.19 MPa
